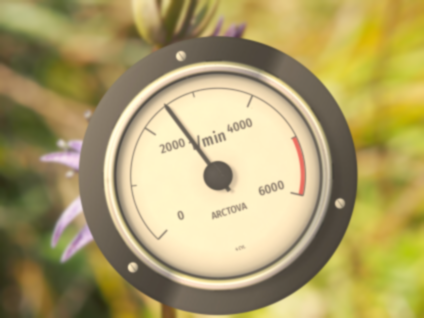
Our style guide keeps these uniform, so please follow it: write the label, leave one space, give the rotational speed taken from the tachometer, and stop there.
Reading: 2500 rpm
